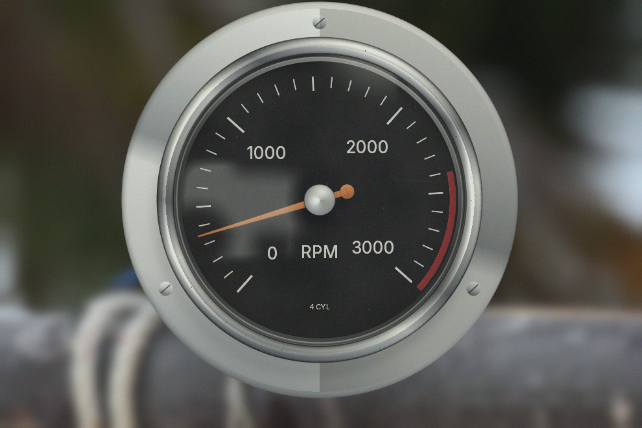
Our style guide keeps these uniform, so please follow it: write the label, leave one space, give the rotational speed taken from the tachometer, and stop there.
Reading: 350 rpm
